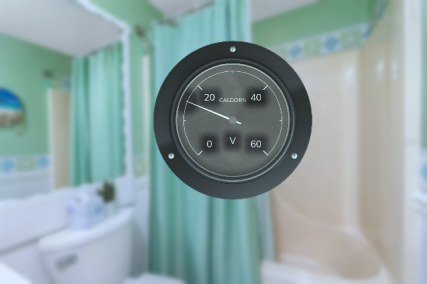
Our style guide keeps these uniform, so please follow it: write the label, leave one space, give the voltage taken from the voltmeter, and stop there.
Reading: 15 V
